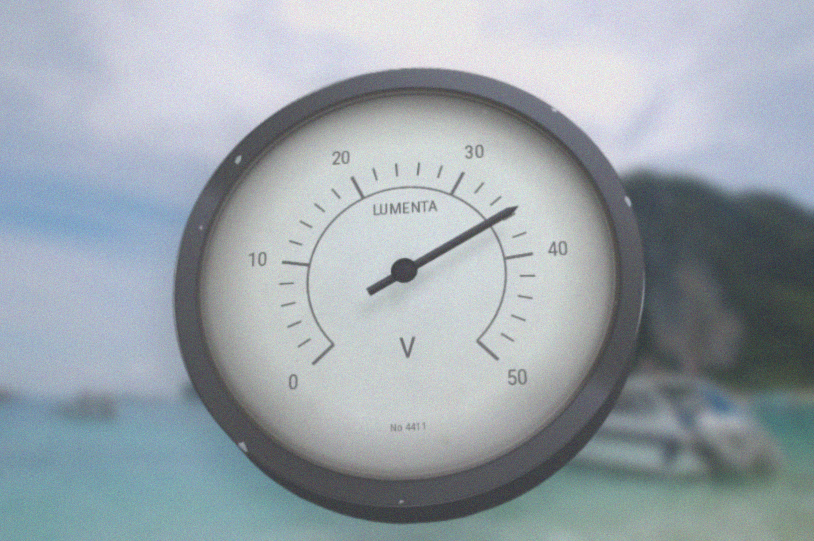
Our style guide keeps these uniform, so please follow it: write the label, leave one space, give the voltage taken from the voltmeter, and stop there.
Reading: 36 V
